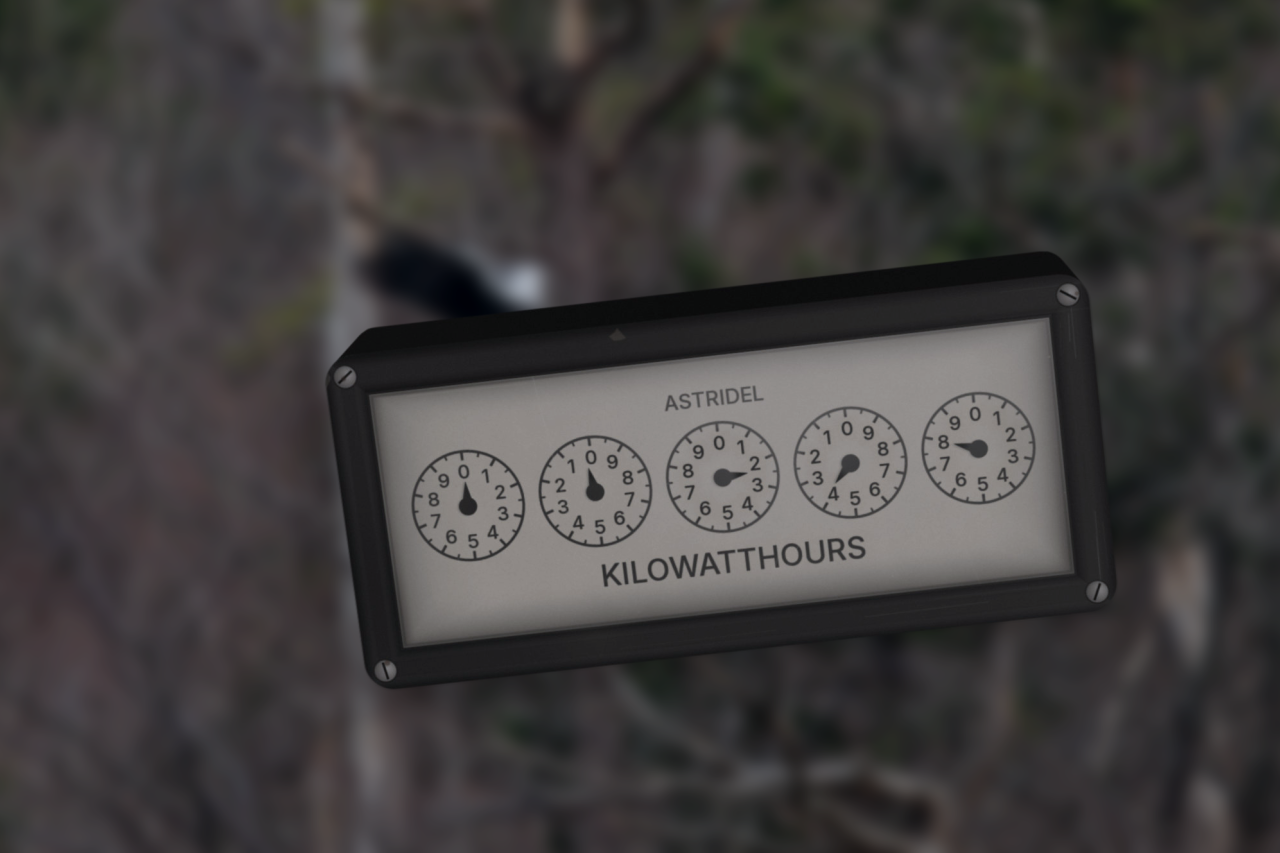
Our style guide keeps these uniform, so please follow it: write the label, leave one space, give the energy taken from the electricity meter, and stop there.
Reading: 238 kWh
